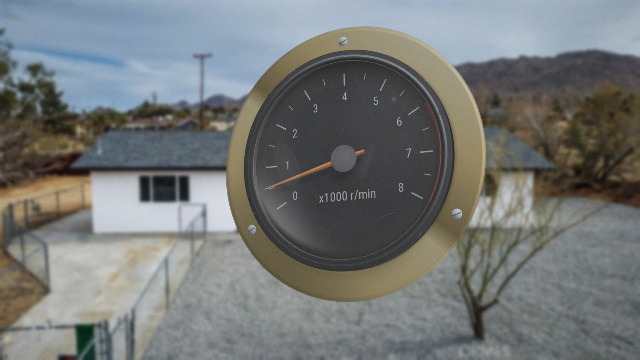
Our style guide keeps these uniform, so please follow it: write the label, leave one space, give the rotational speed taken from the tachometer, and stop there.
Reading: 500 rpm
